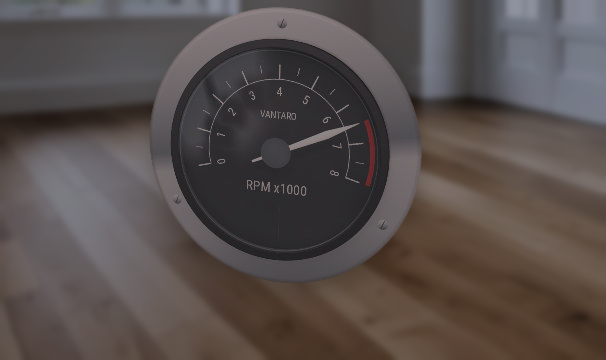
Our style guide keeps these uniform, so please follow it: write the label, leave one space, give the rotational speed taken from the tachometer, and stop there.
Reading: 6500 rpm
